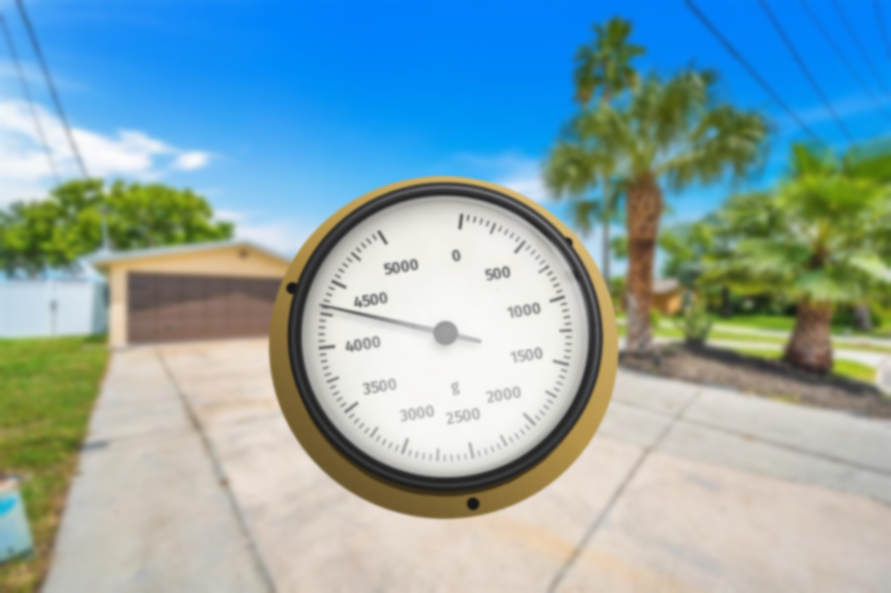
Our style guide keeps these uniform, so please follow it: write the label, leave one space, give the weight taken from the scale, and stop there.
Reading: 4300 g
